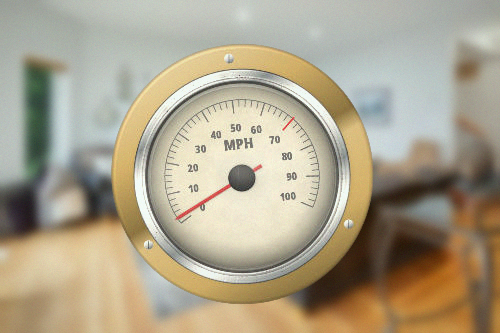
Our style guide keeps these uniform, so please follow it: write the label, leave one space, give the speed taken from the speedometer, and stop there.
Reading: 2 mph
